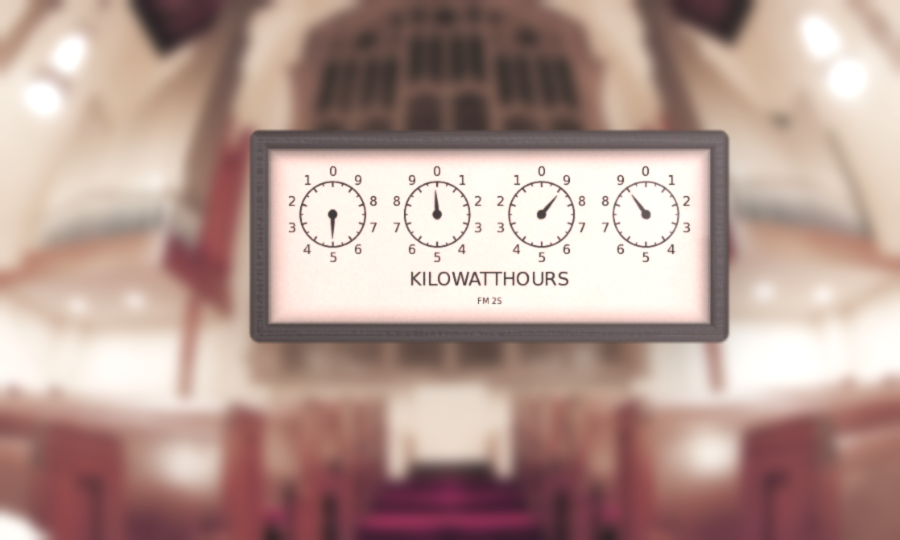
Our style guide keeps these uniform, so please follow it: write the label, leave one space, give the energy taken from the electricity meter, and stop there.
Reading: 4989 kWh
